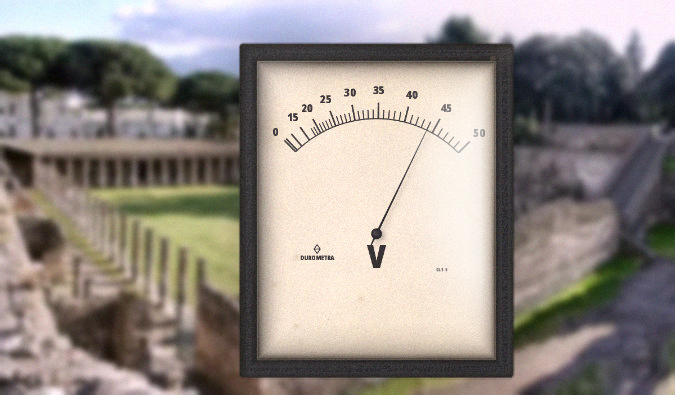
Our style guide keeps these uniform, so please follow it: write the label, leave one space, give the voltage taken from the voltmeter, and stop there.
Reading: 44 V
